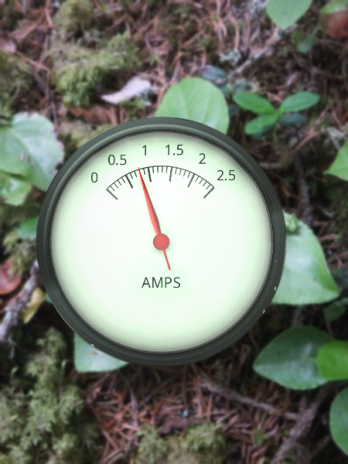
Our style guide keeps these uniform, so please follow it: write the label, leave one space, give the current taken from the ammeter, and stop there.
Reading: 0.8 A
